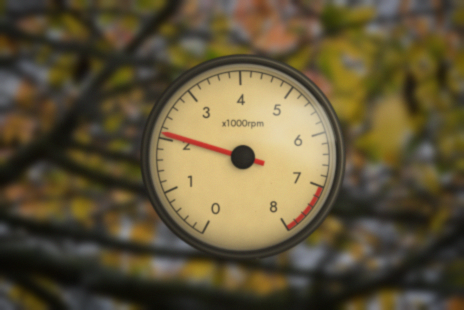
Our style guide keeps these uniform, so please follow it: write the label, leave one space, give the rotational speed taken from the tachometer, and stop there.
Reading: 2100 rpm
